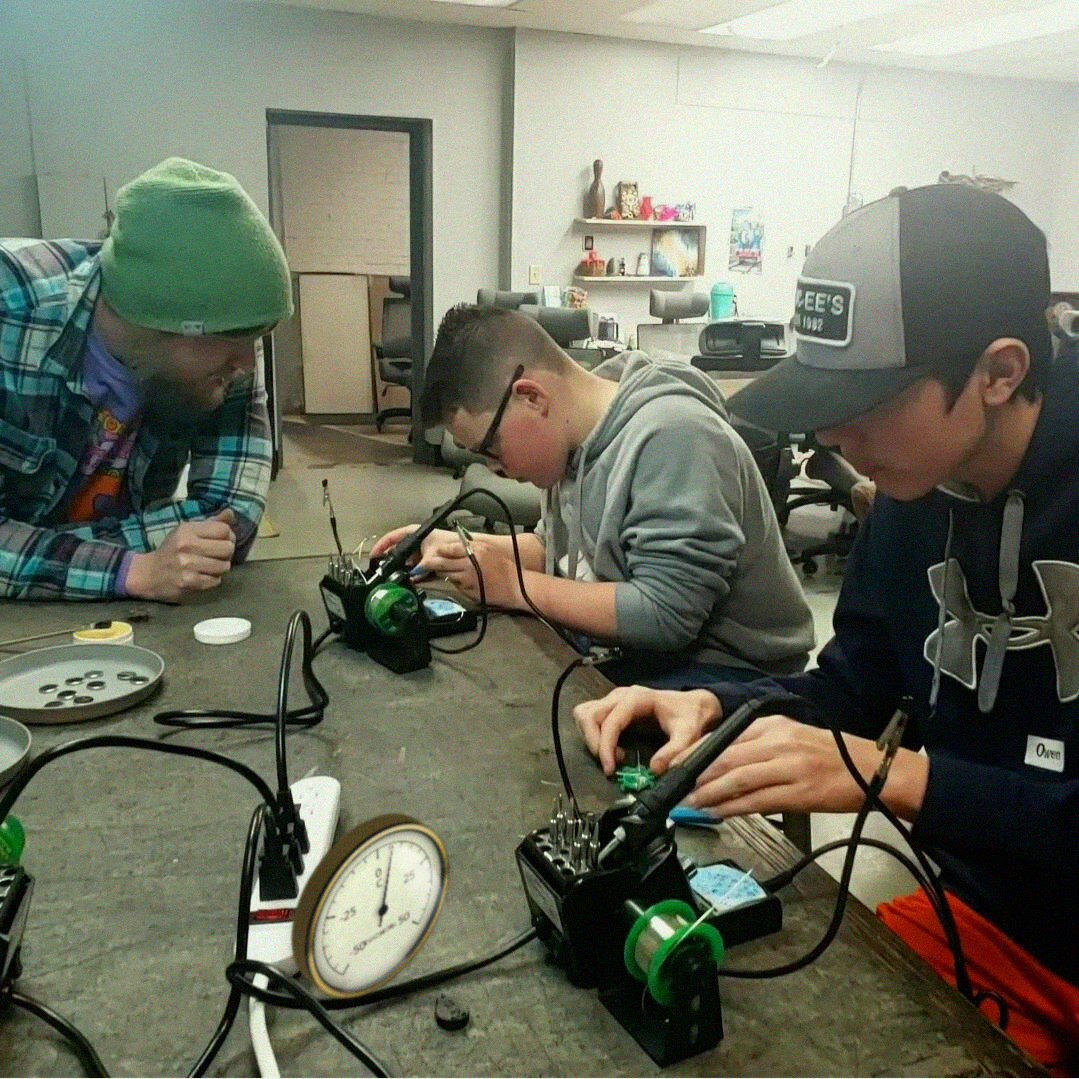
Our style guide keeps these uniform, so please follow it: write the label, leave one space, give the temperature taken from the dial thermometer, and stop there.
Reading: 5 °C
